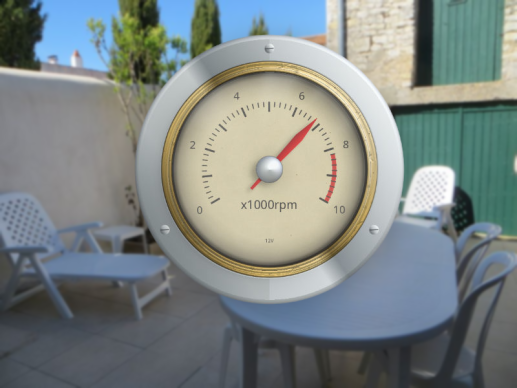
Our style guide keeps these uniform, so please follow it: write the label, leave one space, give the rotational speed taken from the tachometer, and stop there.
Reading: 6800 rpm
